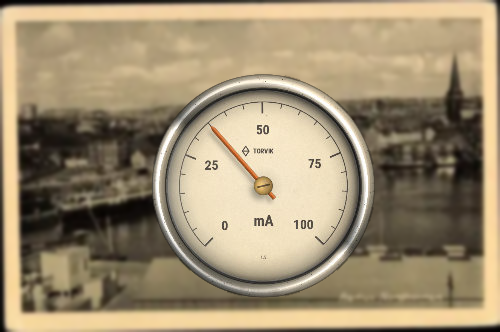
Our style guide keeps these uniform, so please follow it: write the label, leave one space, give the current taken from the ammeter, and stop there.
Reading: 35 mA
